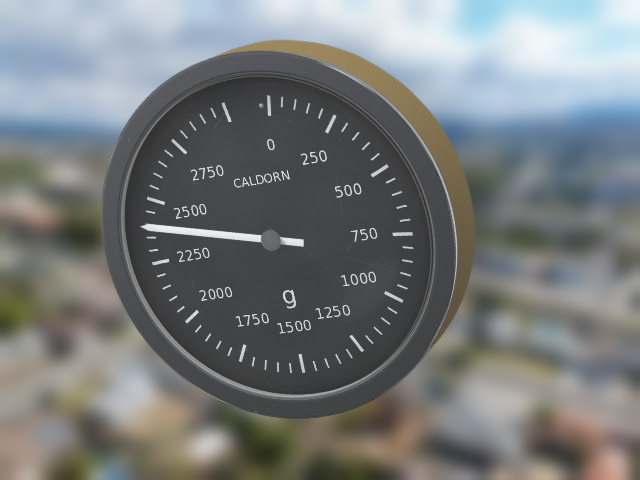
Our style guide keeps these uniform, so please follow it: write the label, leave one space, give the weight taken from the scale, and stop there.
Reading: 2400 g
